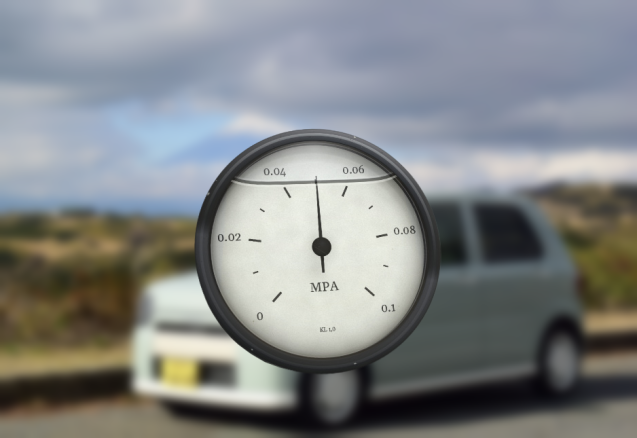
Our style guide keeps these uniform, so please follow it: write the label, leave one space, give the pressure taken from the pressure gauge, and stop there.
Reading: 0.05 MPa
